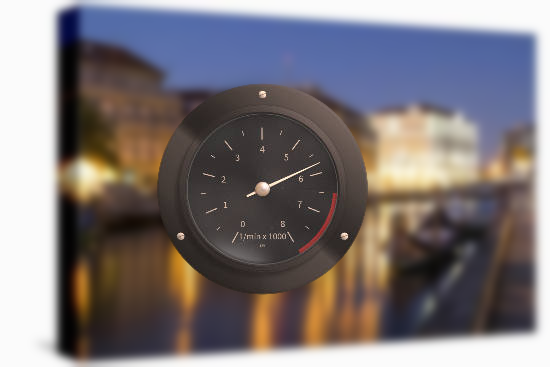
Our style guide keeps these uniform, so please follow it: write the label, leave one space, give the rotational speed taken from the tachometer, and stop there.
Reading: 5750 rpm
